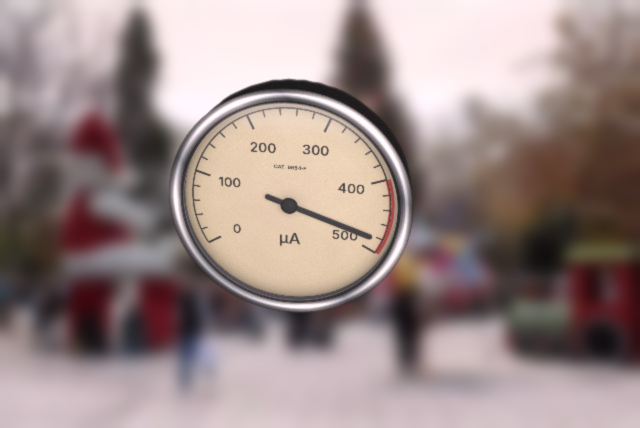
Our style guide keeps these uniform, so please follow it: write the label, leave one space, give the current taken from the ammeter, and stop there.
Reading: 480 µA
